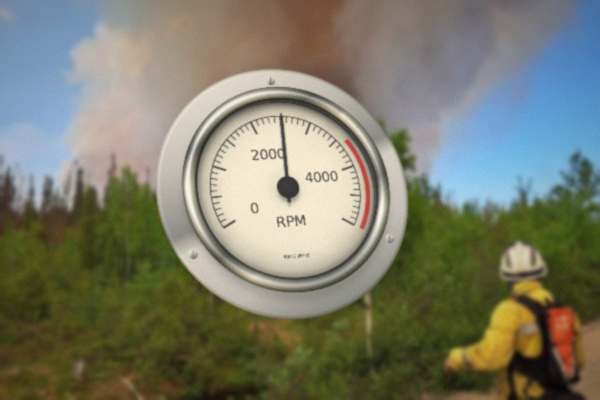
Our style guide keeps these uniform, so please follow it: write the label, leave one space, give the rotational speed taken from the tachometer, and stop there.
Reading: 2500 rpm
